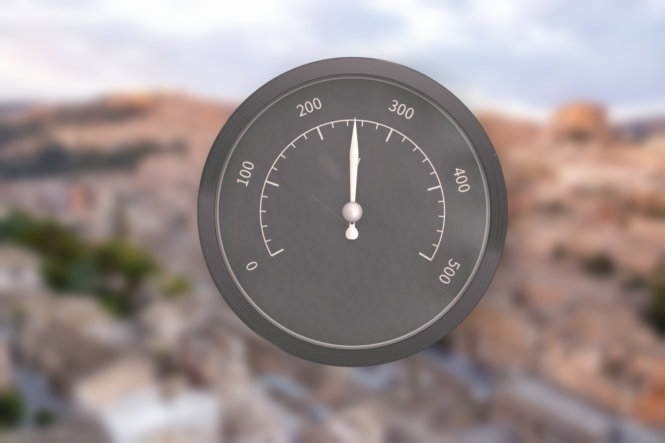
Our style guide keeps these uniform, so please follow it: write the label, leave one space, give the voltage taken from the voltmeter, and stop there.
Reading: 250 V
